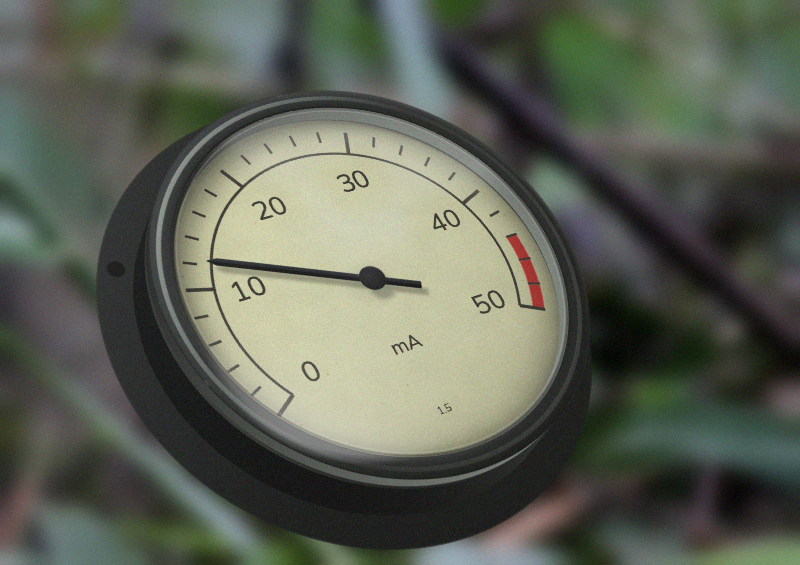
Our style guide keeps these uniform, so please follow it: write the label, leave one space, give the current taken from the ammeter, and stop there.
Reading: 12 mA
